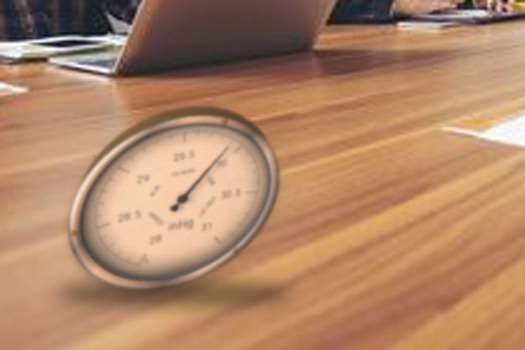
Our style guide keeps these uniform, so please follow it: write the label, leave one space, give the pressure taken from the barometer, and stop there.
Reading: 29.9 inHg
